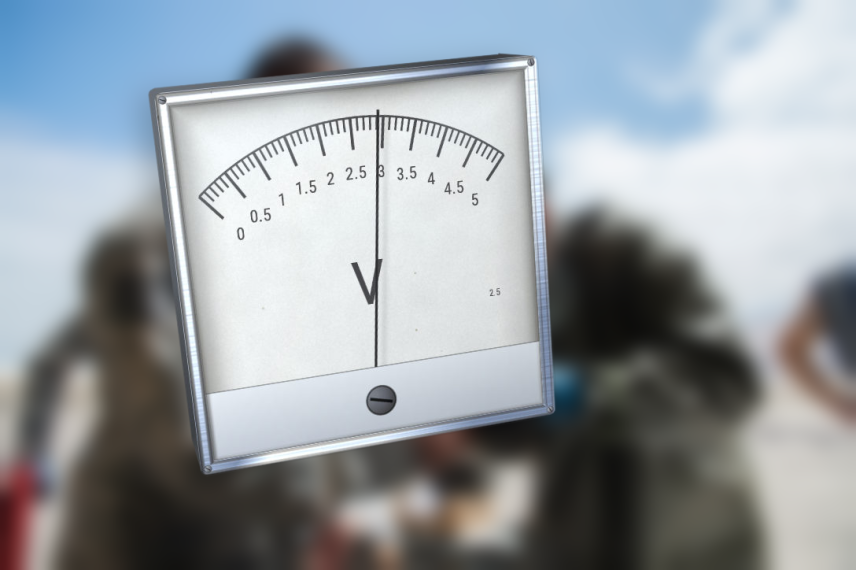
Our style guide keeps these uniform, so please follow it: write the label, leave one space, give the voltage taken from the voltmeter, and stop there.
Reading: 2.9 V
